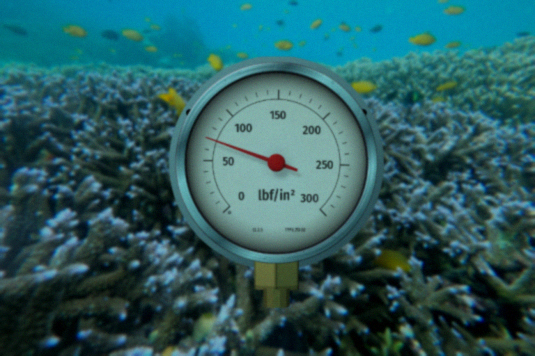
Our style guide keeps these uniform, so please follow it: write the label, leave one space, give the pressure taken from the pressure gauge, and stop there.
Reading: 70 psi
